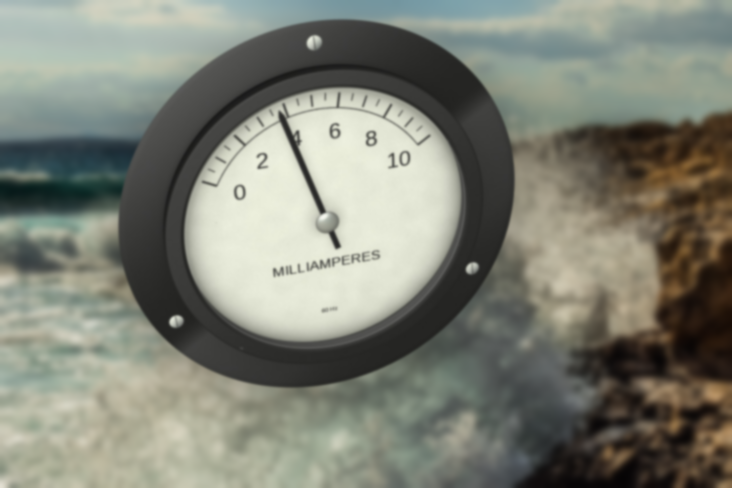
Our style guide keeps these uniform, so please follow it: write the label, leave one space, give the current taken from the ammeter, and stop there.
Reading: 3.75 mA
